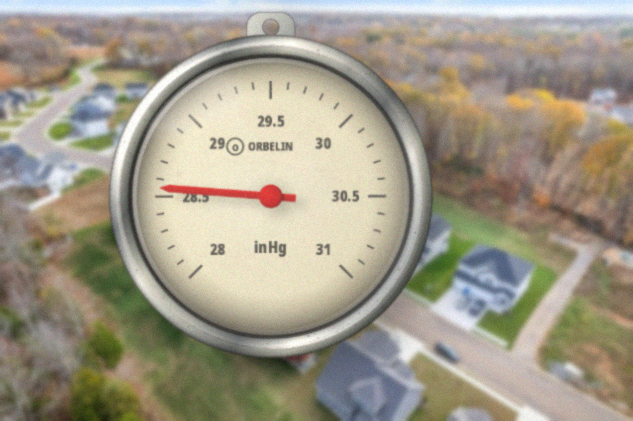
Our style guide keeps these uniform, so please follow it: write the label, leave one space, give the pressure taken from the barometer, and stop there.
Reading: 28.55 inHg
